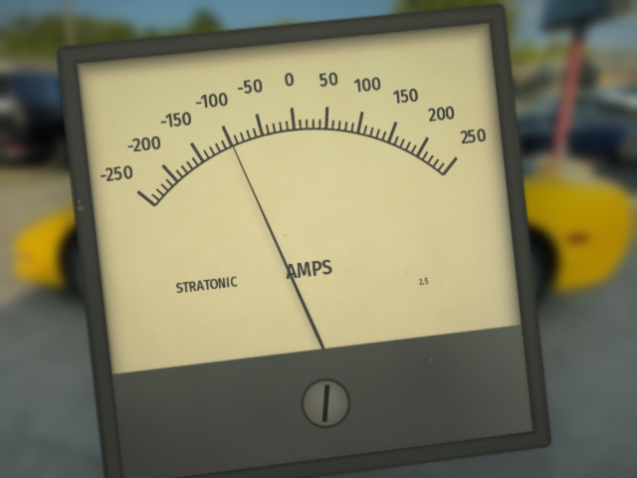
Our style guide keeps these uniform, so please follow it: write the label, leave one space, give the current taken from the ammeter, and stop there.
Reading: -100 A
